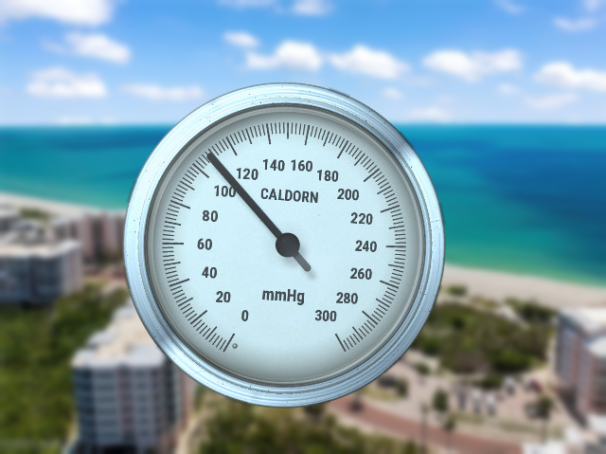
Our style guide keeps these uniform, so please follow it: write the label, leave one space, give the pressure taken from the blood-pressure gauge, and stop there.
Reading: 108 mmHg
